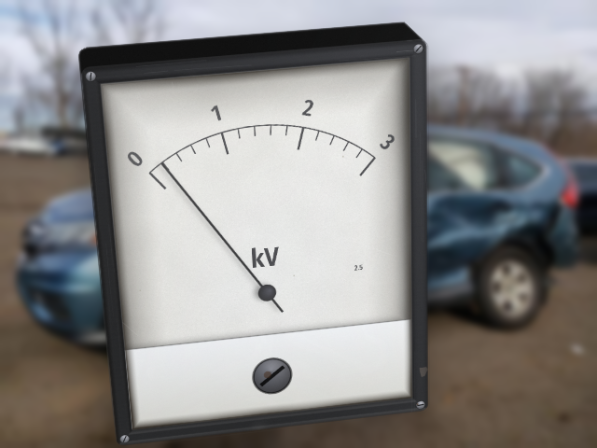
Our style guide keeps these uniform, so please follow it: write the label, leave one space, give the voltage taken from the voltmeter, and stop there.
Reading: 0.2 kV
